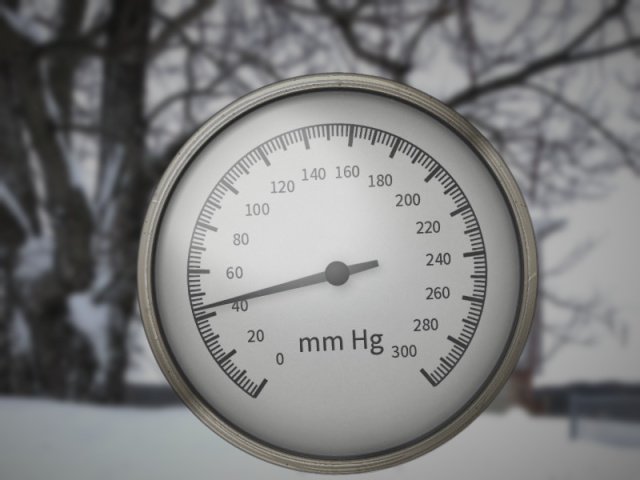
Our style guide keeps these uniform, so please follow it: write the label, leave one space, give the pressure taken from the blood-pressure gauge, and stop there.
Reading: 44 mmHg
